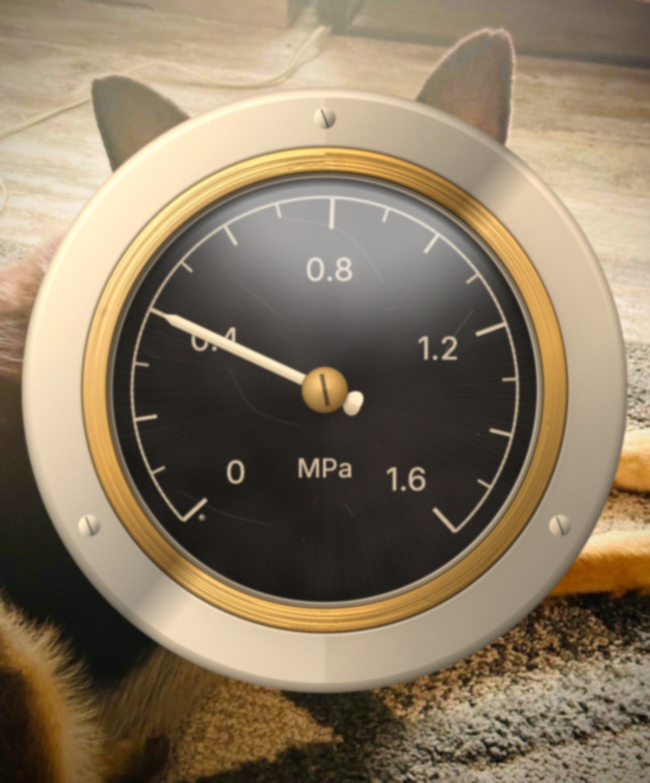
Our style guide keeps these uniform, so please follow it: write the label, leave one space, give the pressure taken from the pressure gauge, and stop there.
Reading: 0.4 MPa
